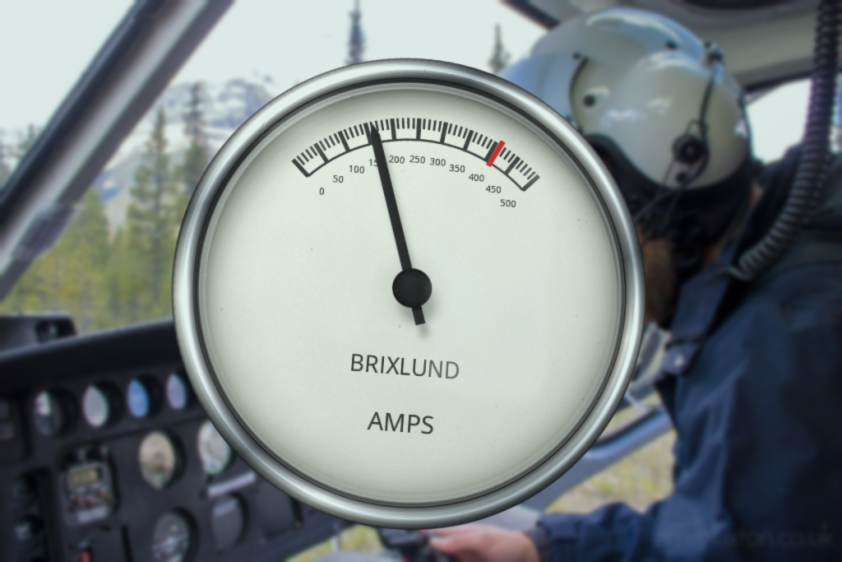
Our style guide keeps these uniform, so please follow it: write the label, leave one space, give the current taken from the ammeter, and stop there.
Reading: 160 A
